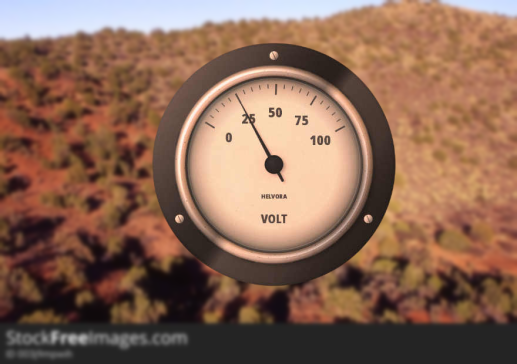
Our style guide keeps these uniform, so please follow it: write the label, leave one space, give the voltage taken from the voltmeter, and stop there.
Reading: 25 V
